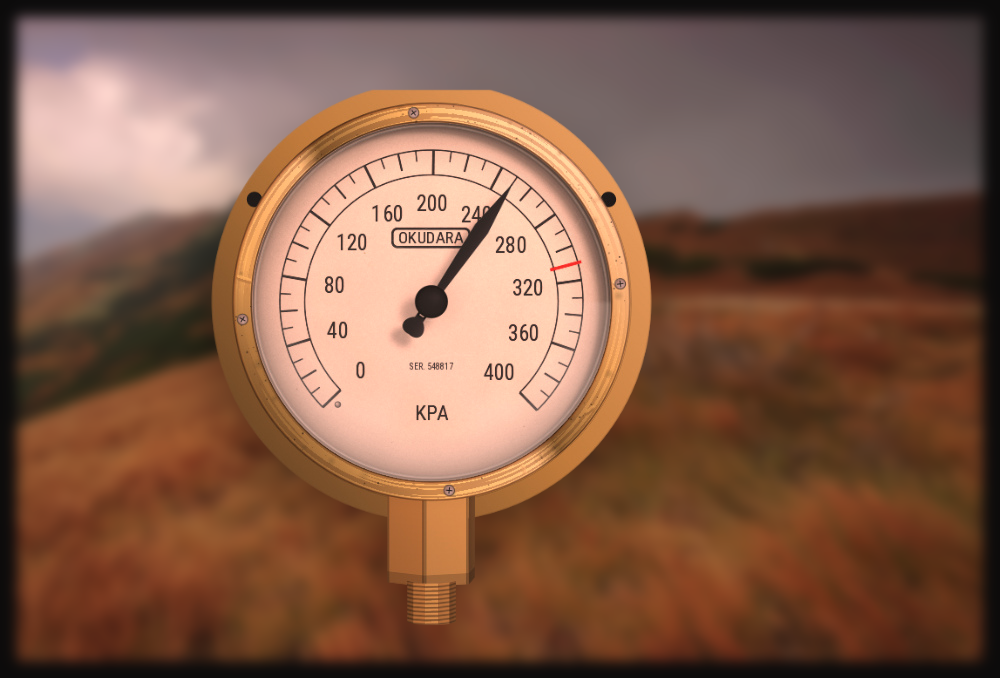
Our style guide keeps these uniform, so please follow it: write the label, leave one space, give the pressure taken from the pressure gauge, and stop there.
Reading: 250 kPa
